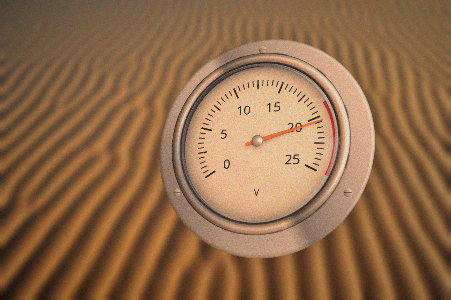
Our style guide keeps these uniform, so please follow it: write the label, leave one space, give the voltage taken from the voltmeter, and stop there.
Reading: 20.5 V
